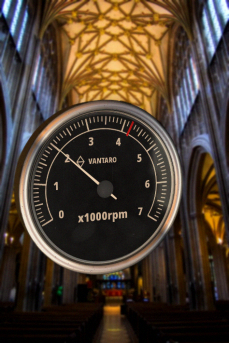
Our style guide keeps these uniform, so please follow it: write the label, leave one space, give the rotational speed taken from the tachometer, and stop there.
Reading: 2000 rpm
